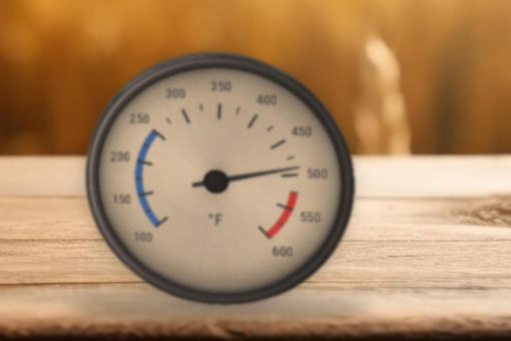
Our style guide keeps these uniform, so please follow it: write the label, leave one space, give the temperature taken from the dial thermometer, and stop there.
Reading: 487.5 °F
